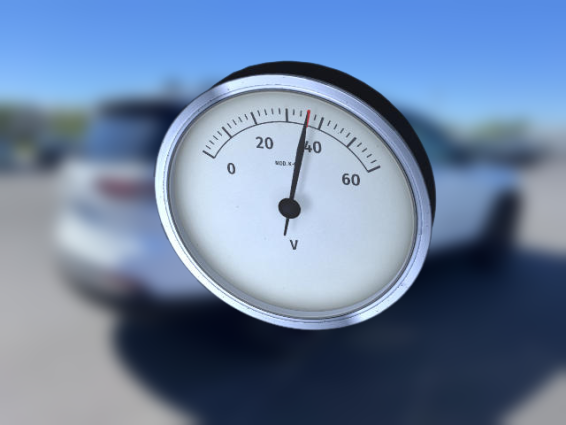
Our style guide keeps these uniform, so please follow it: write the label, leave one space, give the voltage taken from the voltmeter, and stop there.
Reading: 36 V
